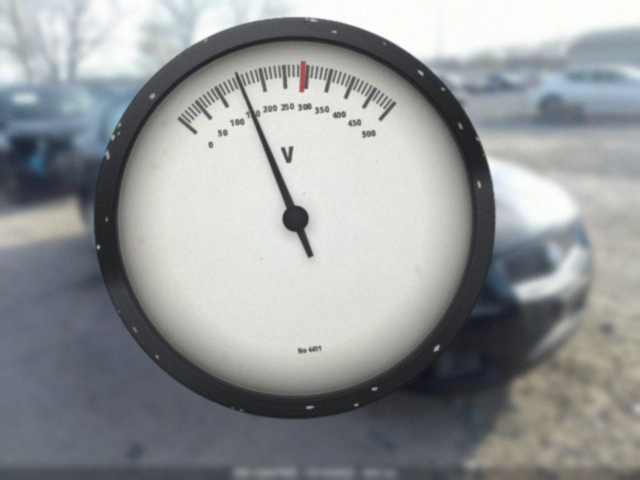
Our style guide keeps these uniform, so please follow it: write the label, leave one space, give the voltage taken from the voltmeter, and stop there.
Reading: 150 V
